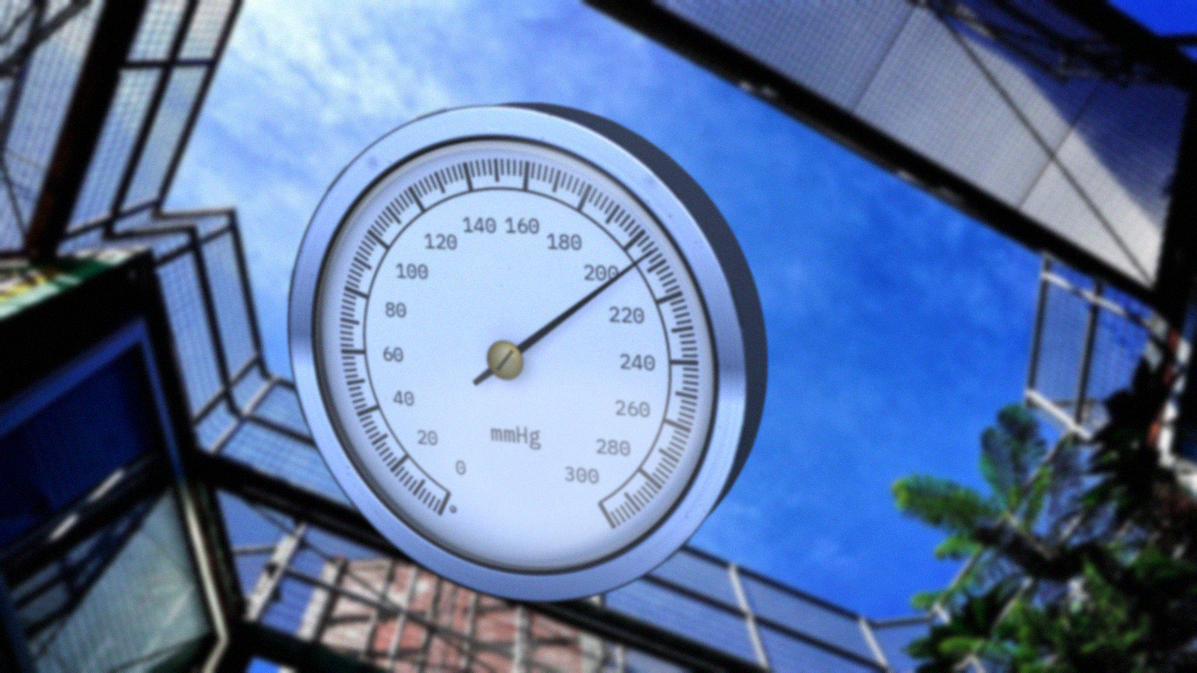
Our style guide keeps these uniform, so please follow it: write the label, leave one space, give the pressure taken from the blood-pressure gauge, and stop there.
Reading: 206 mmHg
